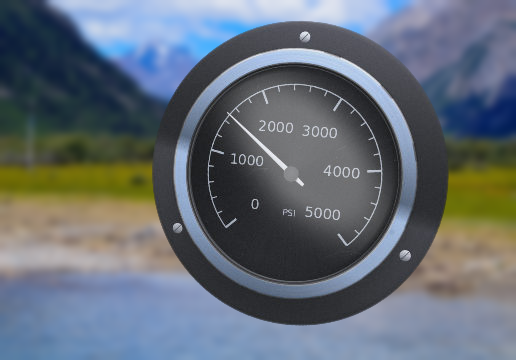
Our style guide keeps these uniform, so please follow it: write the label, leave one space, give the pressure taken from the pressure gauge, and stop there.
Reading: 1500 psi
